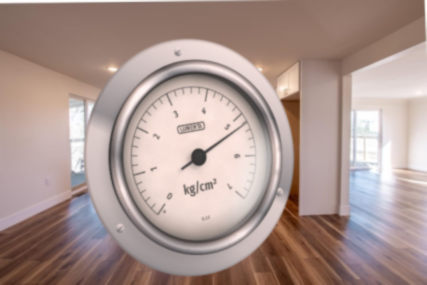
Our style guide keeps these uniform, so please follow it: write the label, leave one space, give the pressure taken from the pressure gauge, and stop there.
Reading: 5.2 kg/cm²
